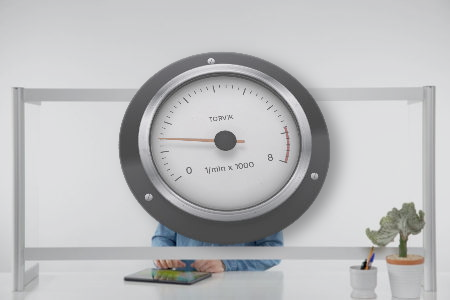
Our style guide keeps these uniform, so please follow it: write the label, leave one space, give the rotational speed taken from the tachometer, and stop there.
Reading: 1400 rpm
